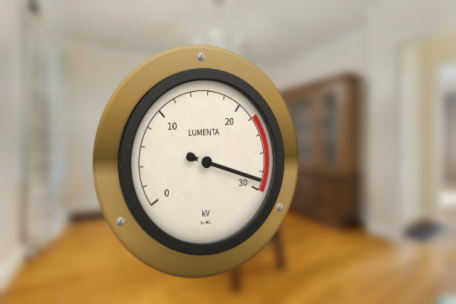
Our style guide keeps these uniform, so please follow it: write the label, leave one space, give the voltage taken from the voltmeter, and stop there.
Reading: 29 kV
